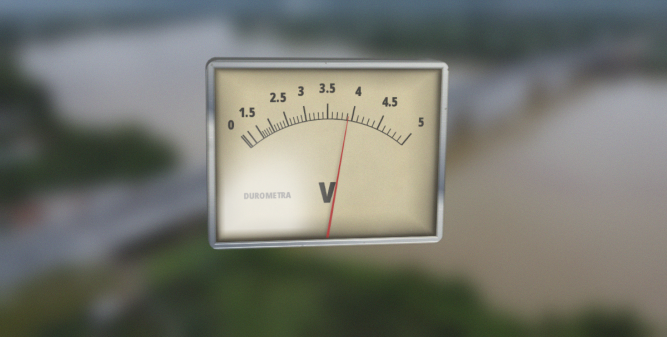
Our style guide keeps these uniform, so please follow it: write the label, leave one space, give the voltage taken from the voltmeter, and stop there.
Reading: 3.9 V
